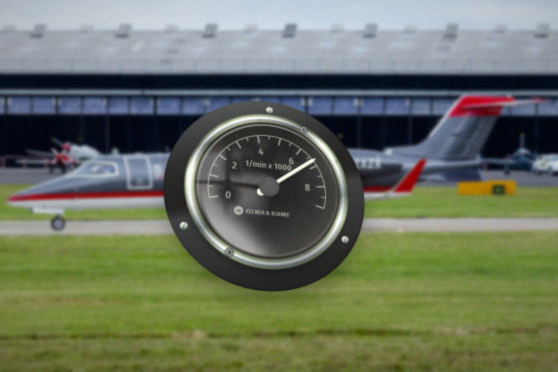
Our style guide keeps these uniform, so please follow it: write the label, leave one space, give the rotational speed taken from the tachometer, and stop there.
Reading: 6750 rpm
